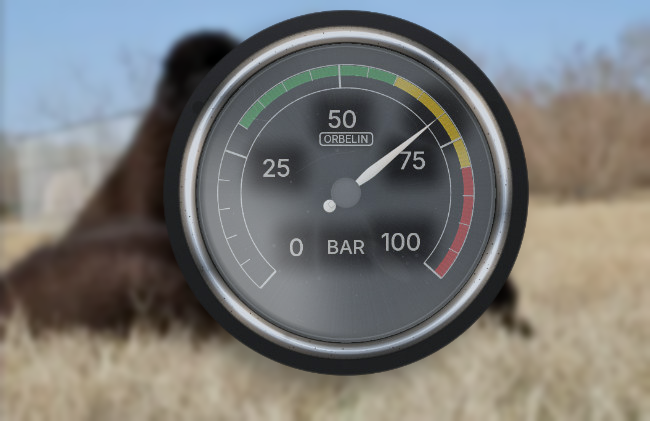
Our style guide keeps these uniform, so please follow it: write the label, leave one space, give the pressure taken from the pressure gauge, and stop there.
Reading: 70 bar
